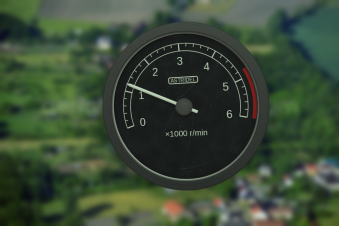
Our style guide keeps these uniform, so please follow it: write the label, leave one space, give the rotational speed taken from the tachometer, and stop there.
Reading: 1200 rpm
